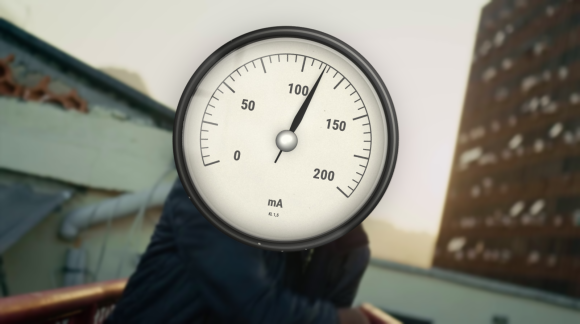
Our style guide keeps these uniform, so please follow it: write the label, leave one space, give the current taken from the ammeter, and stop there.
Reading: 112.5 mA
